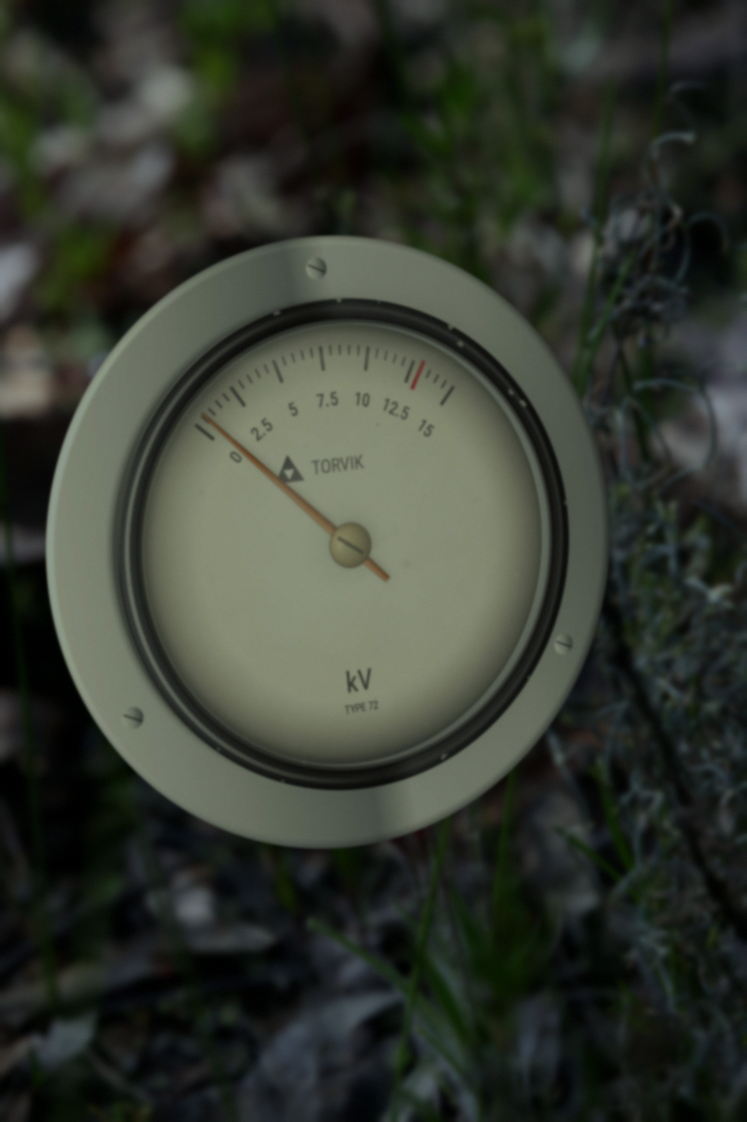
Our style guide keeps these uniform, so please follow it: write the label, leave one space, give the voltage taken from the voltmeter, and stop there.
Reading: 0.5 kV
